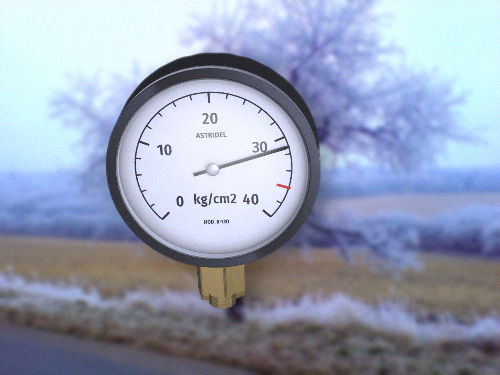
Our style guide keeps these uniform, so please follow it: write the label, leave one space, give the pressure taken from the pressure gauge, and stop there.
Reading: 31 kg/cm²
